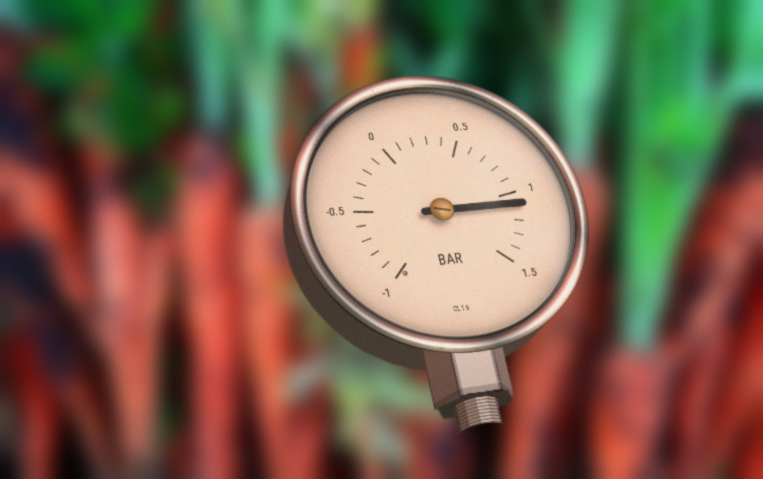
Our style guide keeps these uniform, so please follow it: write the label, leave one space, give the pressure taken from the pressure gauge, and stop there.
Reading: 1.1 bar
